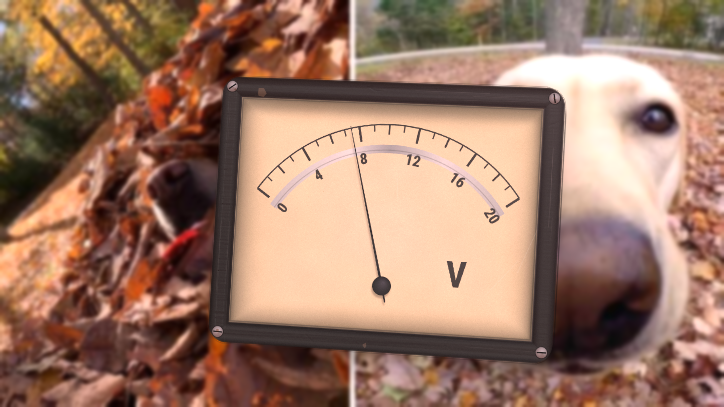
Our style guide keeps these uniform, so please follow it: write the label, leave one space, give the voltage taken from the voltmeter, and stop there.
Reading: 7.5 V
